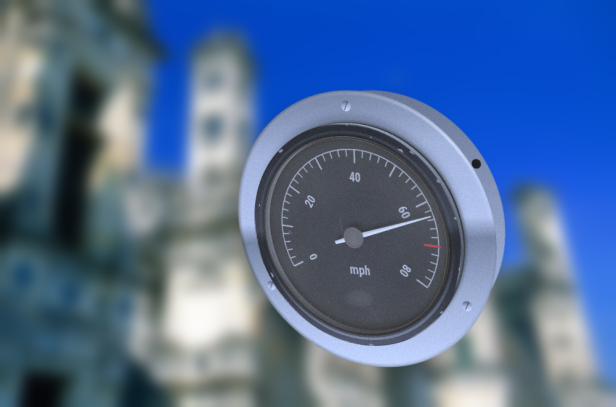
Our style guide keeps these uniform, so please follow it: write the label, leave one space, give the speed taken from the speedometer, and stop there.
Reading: 63 mph
